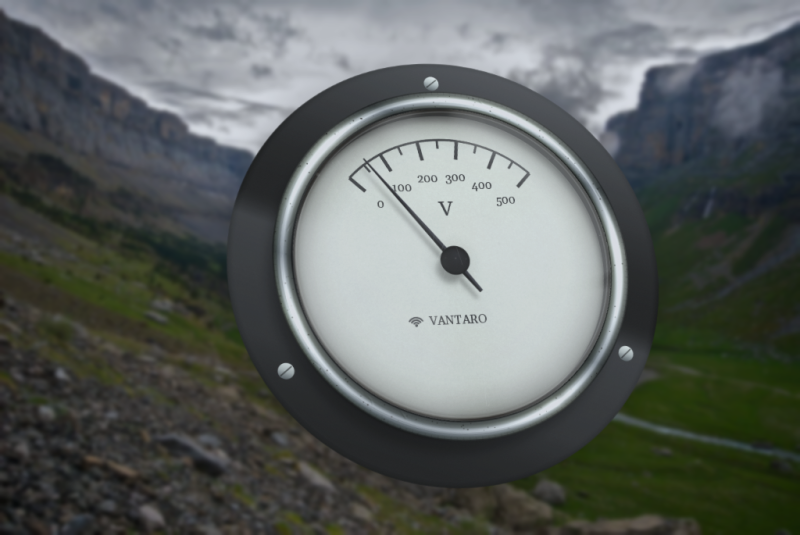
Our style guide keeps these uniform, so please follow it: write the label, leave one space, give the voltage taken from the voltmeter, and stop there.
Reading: 50 V
